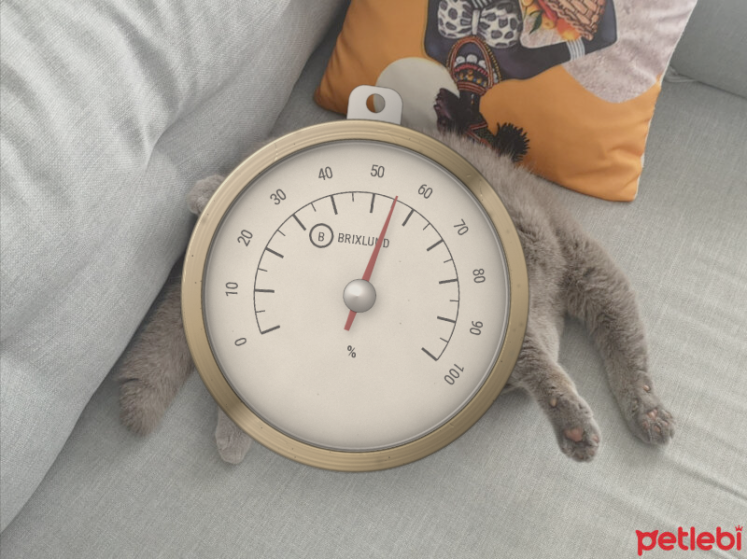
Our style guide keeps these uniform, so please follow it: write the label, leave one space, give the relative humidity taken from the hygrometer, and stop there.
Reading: 55 %
